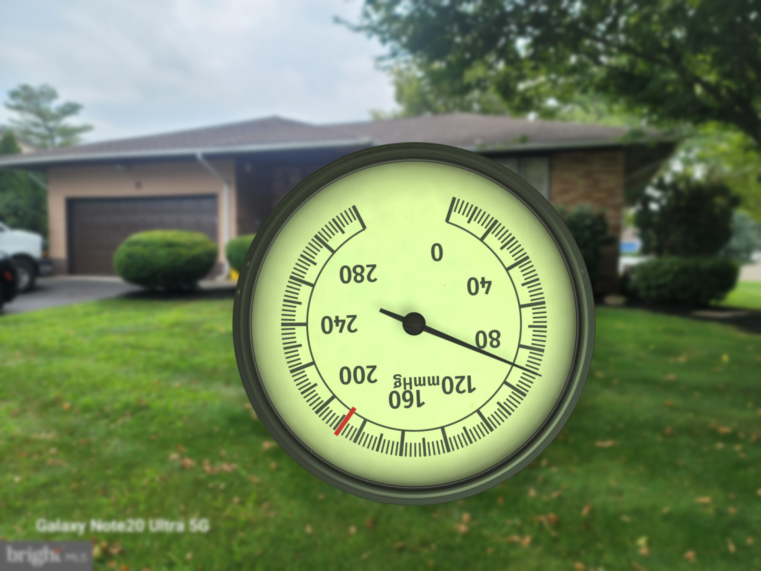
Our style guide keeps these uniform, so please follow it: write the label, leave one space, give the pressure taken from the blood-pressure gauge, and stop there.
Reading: 90 mmHg
